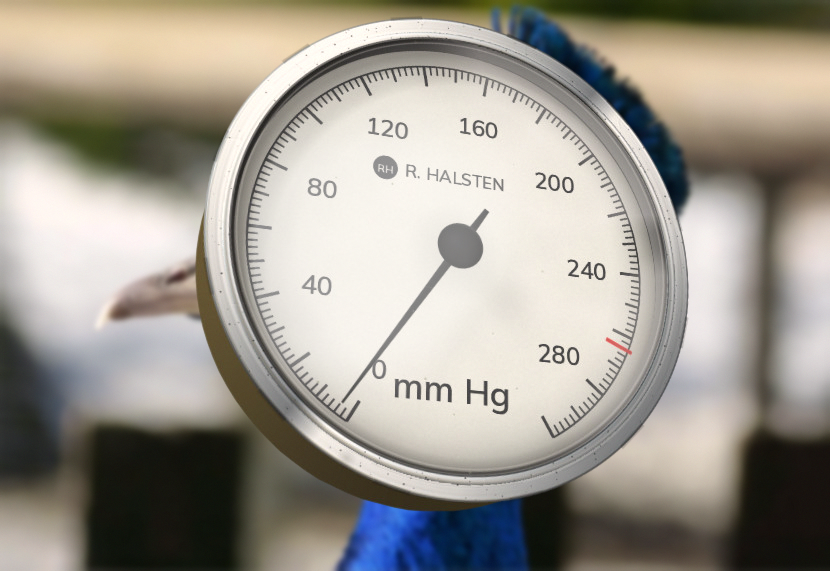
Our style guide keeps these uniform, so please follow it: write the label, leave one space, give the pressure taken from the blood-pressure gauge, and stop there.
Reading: 4 mmHg
